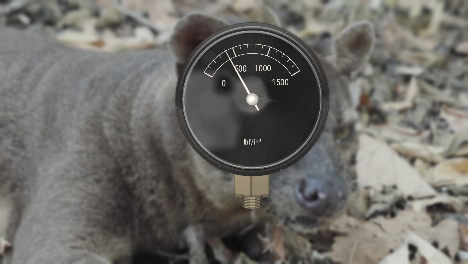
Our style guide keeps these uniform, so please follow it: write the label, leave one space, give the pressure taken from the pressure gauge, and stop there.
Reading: 400 psi
